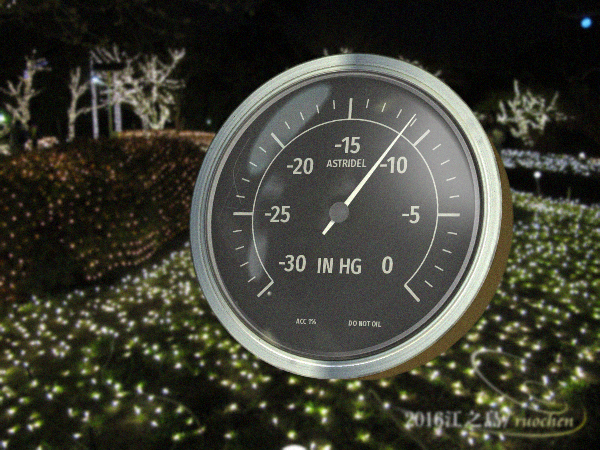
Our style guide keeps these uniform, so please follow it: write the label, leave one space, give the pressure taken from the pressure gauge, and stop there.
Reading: -11 inHg
